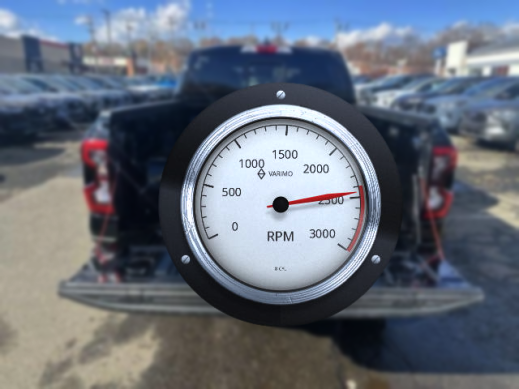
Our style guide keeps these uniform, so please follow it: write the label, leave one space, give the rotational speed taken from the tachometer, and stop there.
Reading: 2450 rpm
